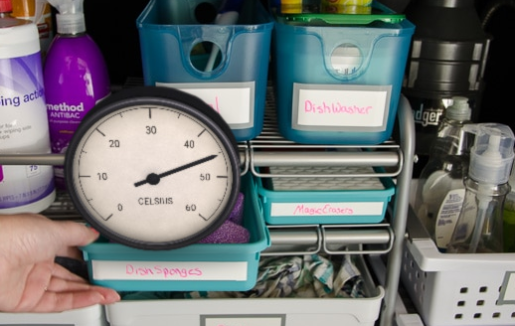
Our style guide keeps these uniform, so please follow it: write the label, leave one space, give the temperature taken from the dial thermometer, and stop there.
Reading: 45 °C
